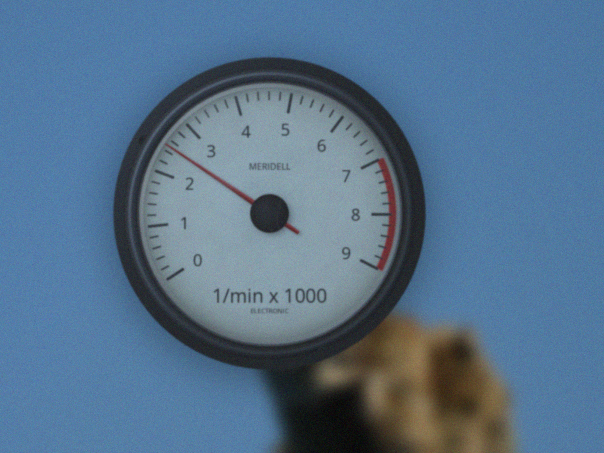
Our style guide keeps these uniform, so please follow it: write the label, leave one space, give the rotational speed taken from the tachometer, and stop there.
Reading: 2500 rpm
